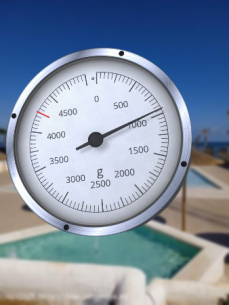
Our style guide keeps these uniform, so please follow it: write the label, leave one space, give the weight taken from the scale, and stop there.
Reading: 950 g
